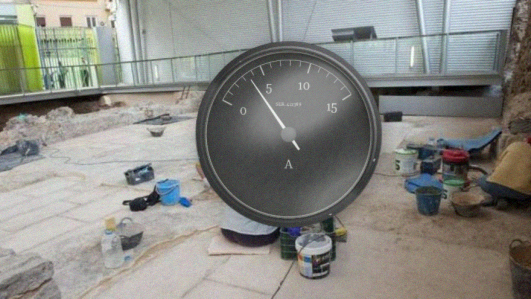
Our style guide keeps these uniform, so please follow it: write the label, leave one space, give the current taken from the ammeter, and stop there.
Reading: 3.5 A
